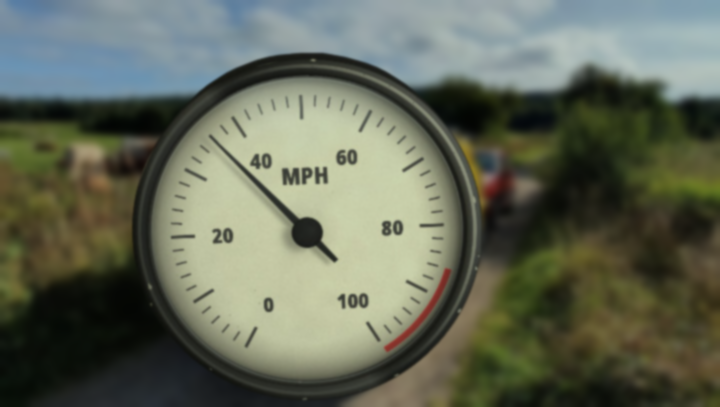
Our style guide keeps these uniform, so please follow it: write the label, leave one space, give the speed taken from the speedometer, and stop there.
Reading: 36 mph
